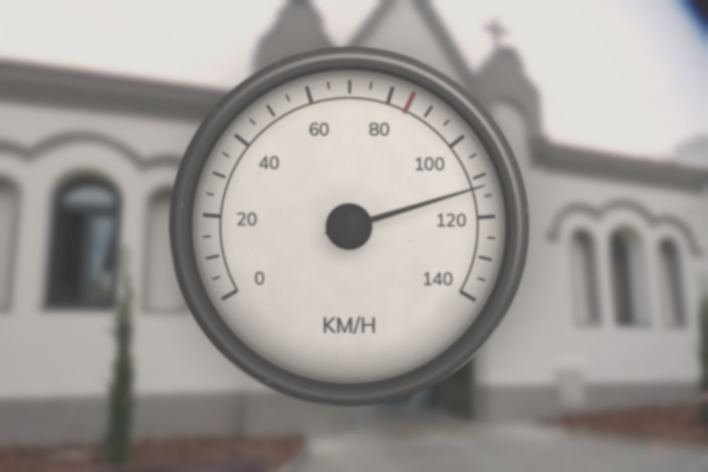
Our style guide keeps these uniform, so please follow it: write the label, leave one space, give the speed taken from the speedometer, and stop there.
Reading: 112.5 km/h
